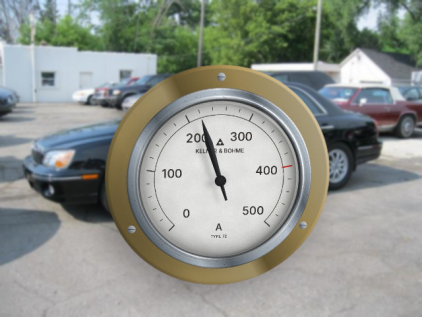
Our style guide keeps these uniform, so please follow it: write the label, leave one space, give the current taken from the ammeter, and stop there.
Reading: 220 A
